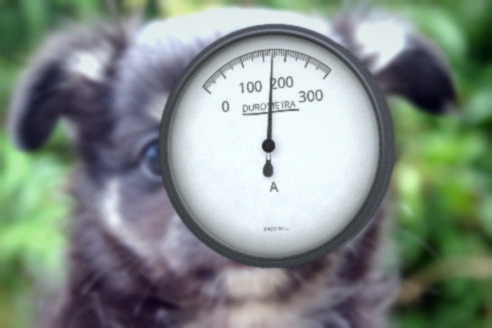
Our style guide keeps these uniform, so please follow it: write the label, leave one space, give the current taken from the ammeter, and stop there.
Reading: 175 A
